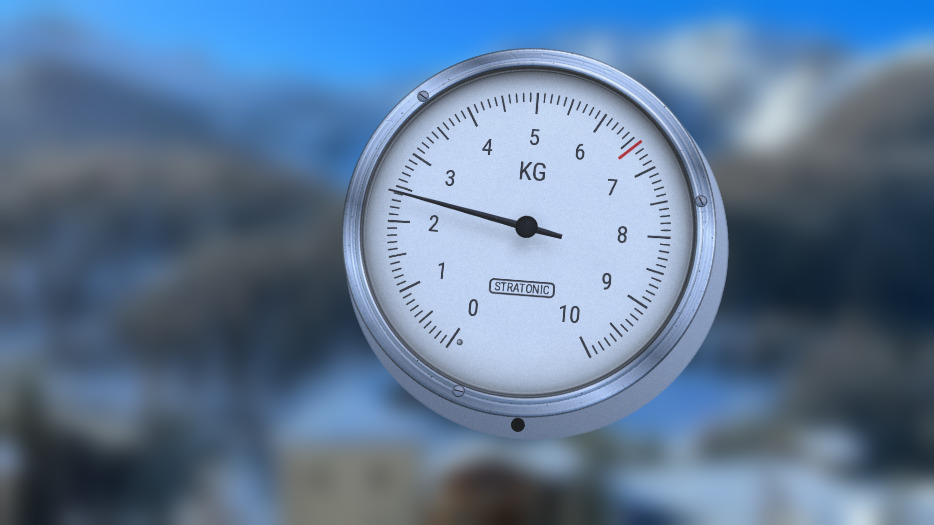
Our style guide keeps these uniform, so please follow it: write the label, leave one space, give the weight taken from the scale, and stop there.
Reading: 2.4 kg
